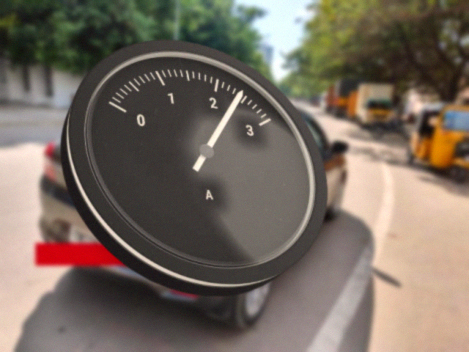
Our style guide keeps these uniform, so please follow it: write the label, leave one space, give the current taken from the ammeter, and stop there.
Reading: 2.4 A
